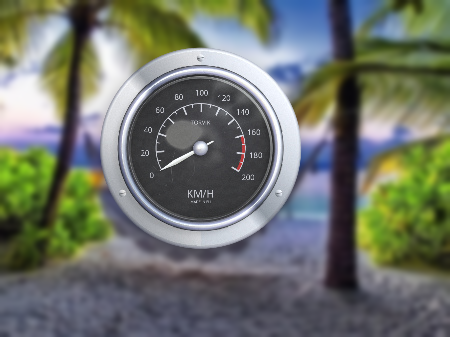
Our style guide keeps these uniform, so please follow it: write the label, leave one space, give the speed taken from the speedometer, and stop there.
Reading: 0 km/h
